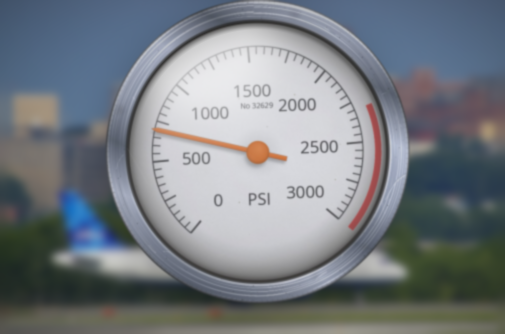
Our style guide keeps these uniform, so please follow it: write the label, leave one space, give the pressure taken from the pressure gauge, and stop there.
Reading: 700 psi
